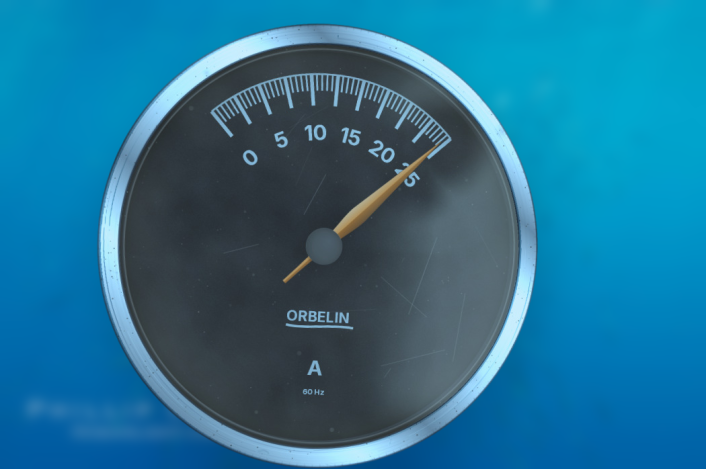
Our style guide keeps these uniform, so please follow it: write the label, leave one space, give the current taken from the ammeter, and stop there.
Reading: 24.5 A
